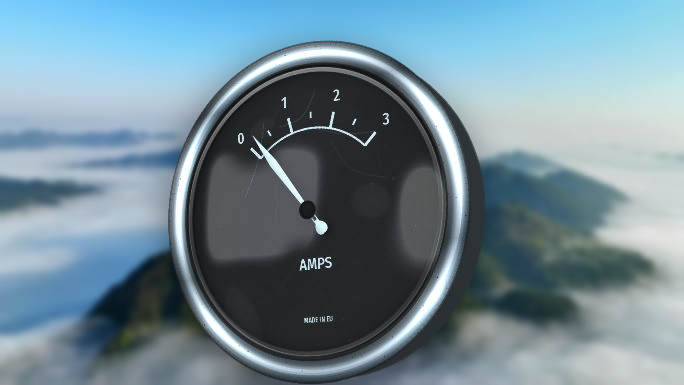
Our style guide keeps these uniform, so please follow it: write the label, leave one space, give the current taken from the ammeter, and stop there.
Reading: 0.25 A
